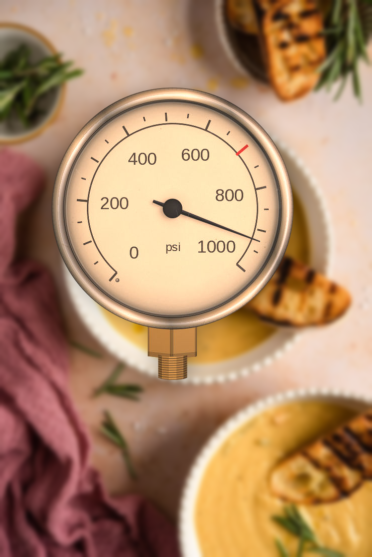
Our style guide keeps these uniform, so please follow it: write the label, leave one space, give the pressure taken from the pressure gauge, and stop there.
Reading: 925 psi
